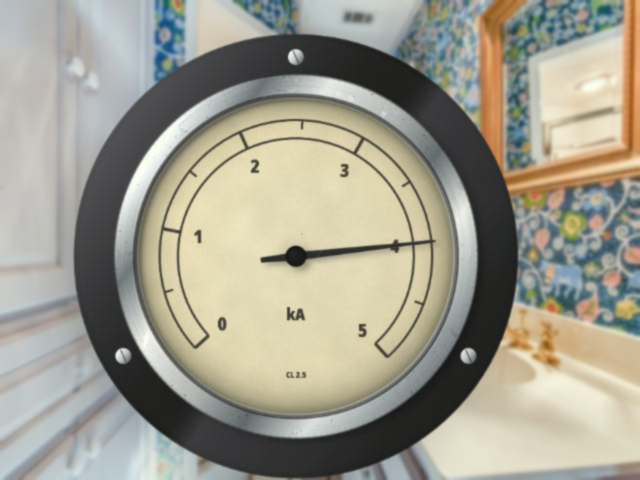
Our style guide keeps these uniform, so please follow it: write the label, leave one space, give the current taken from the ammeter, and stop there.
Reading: 4 kA
